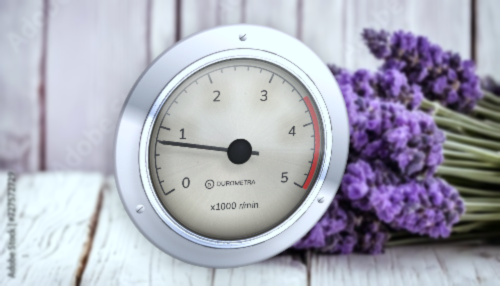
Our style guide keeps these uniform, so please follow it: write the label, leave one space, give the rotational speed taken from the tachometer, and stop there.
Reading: 800 rpm
